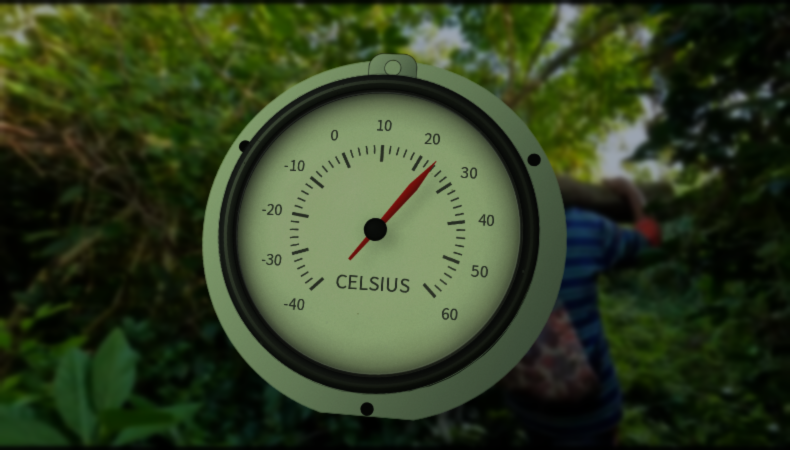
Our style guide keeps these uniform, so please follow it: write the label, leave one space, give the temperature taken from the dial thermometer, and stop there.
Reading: 24 °C
